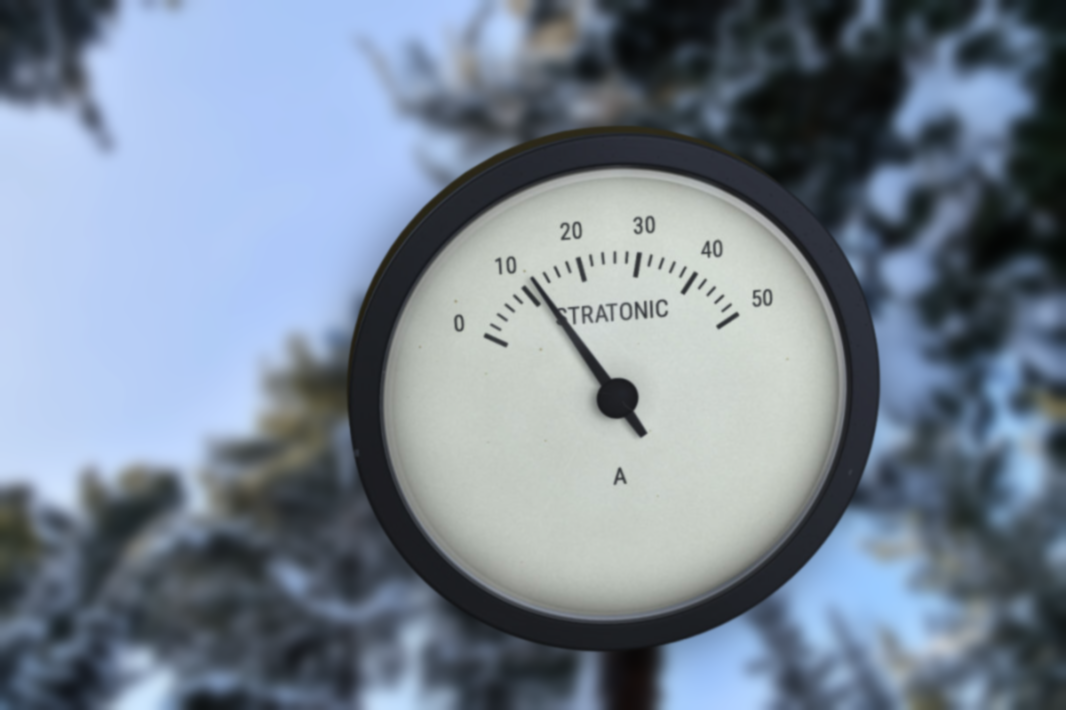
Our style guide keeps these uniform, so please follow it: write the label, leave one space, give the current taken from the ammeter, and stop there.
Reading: 12 A
